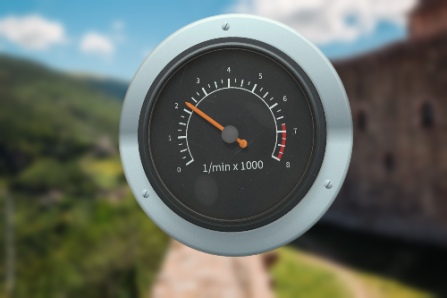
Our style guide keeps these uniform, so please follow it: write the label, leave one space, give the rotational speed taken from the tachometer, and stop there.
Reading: 2250 rpm
